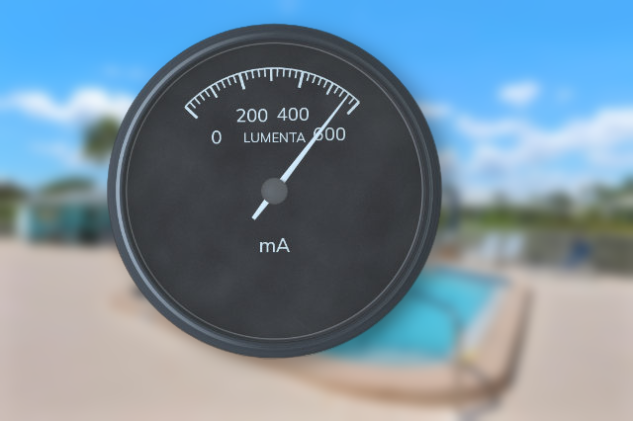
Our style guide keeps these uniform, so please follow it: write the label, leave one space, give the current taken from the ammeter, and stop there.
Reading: 560 mA
